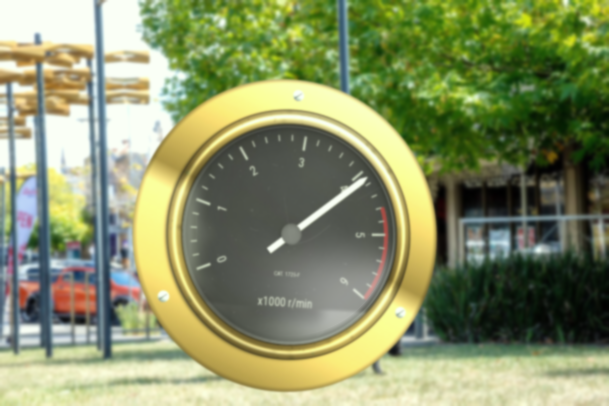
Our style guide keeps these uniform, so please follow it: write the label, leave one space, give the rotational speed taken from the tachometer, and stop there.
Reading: 4100 rpm
